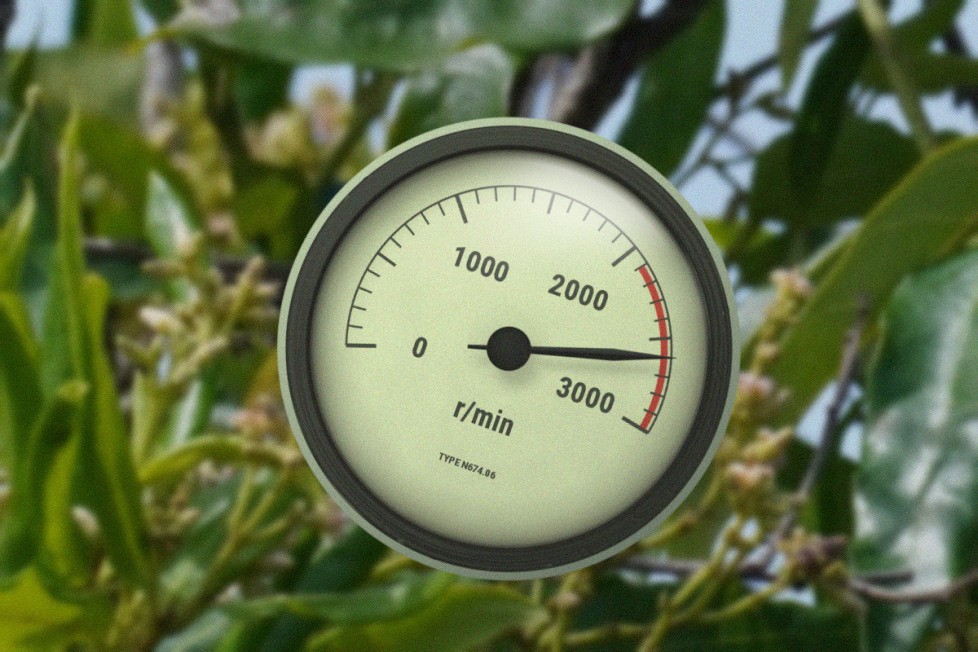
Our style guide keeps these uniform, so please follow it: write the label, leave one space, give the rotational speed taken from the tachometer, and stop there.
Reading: 2600 rpm
